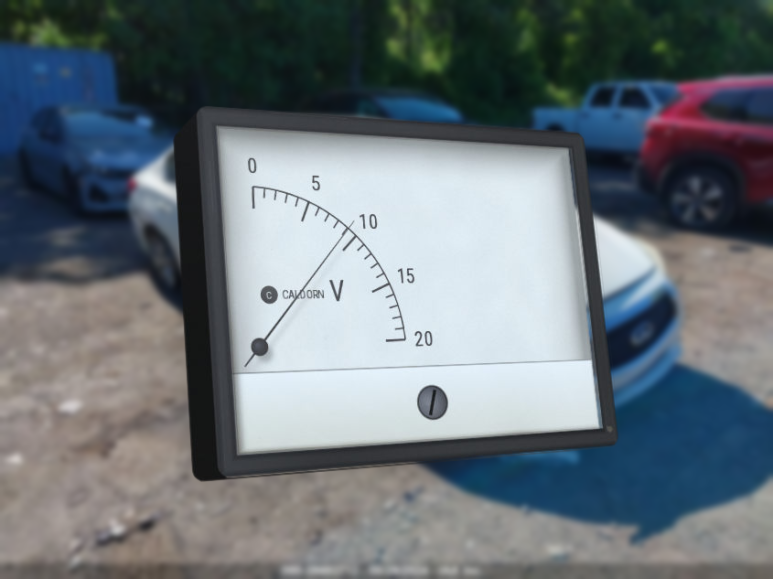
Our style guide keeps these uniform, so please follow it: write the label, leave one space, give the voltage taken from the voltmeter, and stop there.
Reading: 9 V
